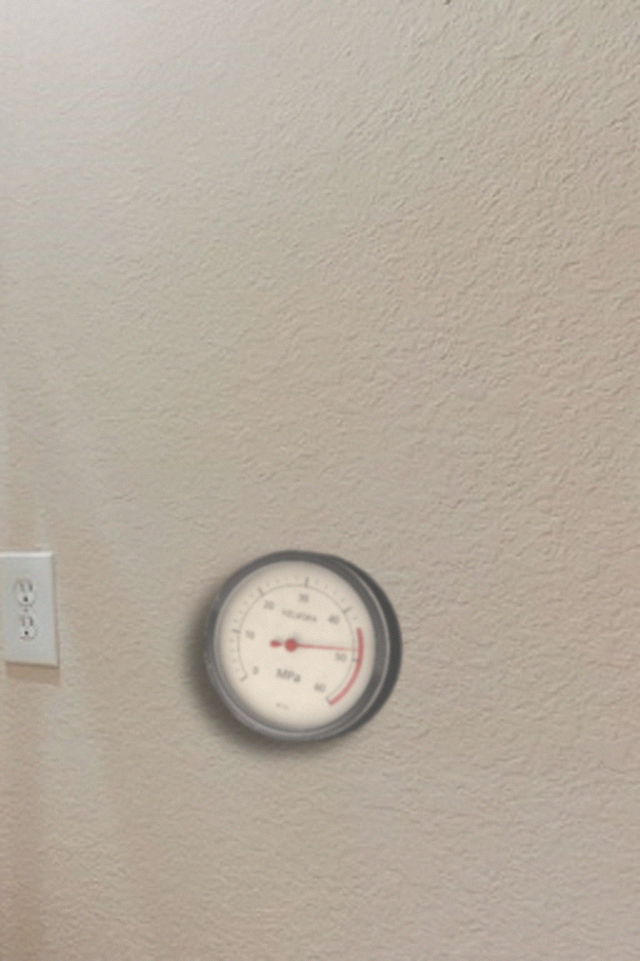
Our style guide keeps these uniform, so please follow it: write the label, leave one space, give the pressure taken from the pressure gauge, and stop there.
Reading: 48 MPa
